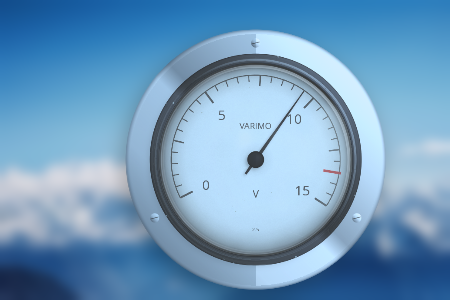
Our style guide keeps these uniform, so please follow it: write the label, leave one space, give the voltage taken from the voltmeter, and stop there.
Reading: 9.5 V
